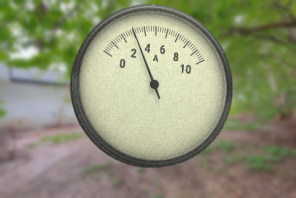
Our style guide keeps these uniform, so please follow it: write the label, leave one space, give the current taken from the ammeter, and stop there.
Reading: 3 A
